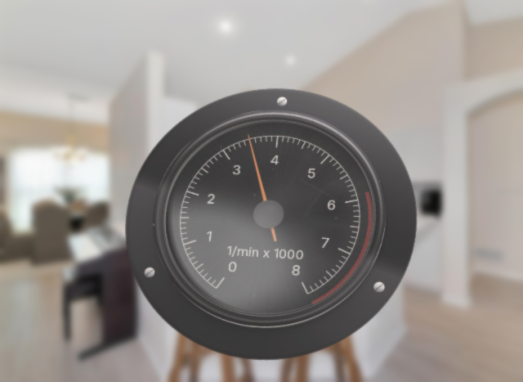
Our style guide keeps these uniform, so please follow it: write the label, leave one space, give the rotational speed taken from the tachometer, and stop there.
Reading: 3500 rpm
